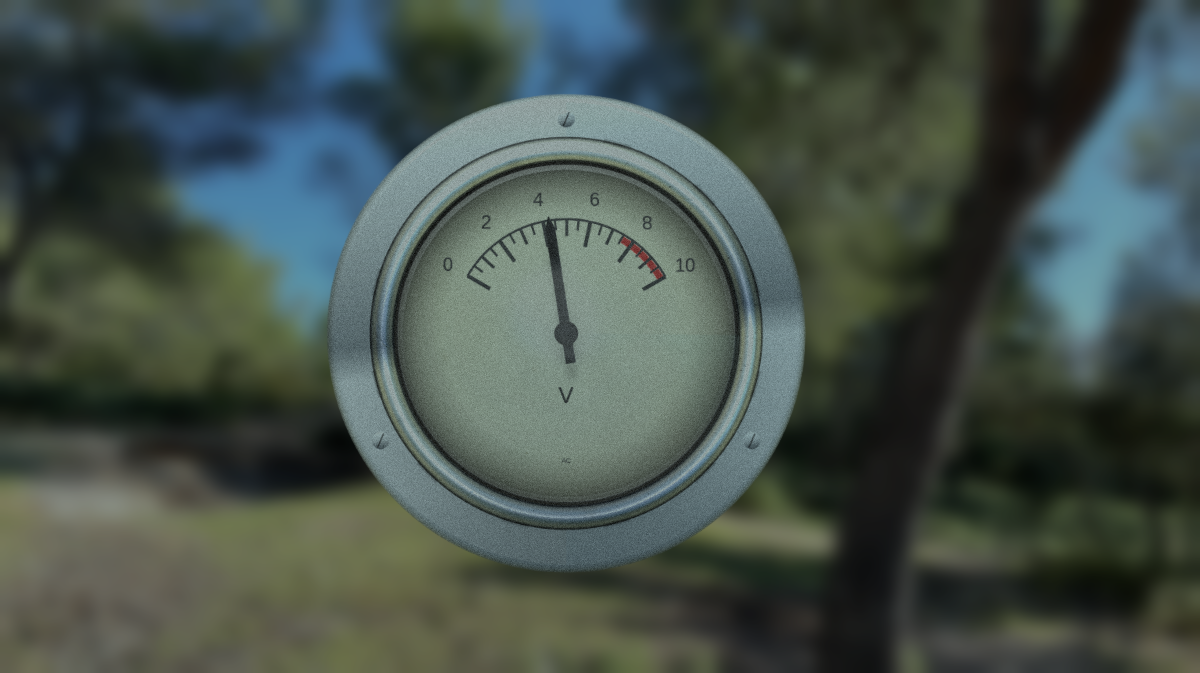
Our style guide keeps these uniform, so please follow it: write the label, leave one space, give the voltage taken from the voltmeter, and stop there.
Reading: 4.25 V
